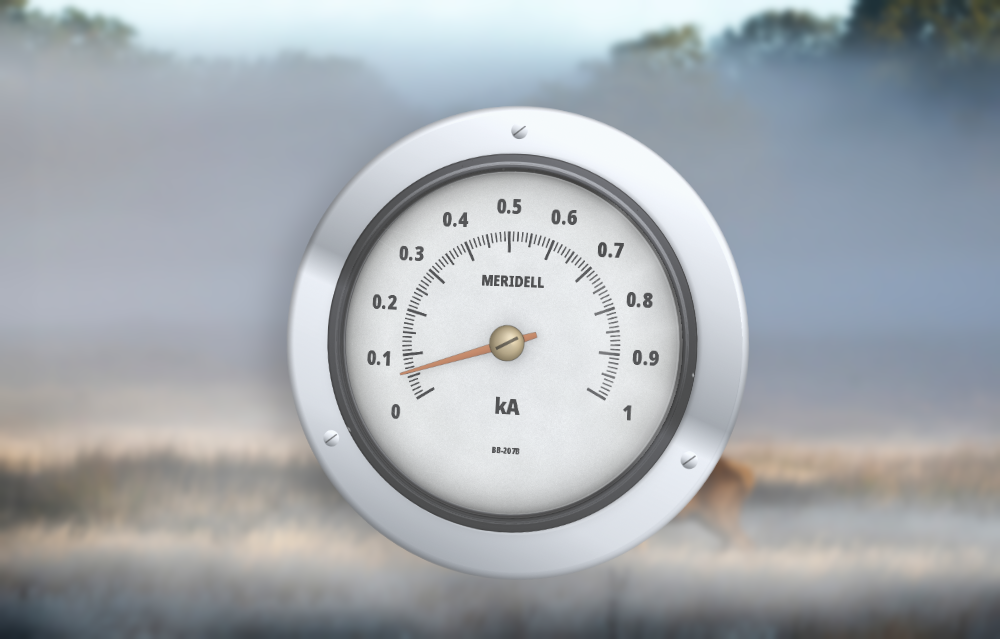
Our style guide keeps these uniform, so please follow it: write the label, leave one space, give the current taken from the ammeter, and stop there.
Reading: 0.06 kA
